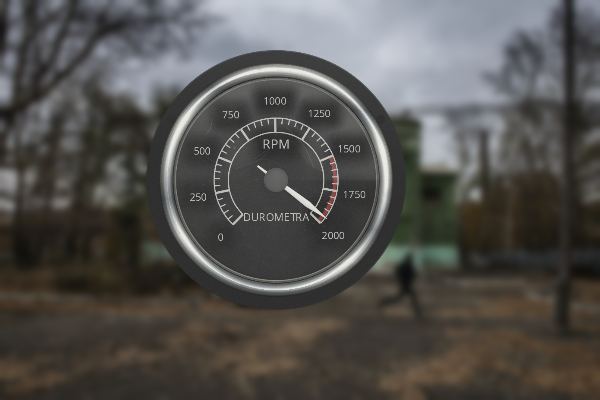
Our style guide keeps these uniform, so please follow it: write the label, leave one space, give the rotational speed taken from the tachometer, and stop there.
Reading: 1950 rpm
